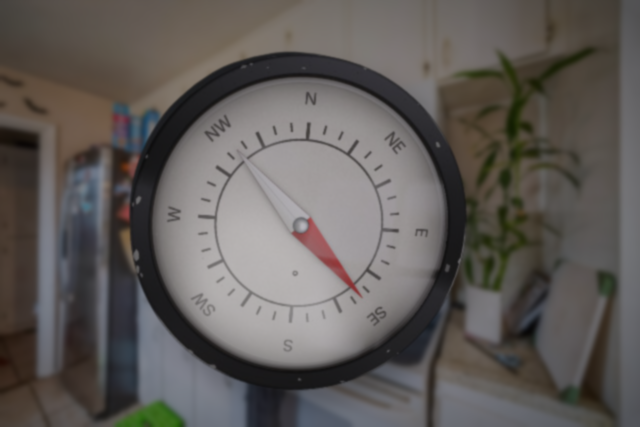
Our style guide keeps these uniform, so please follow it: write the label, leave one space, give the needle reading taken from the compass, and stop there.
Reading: 135 °
